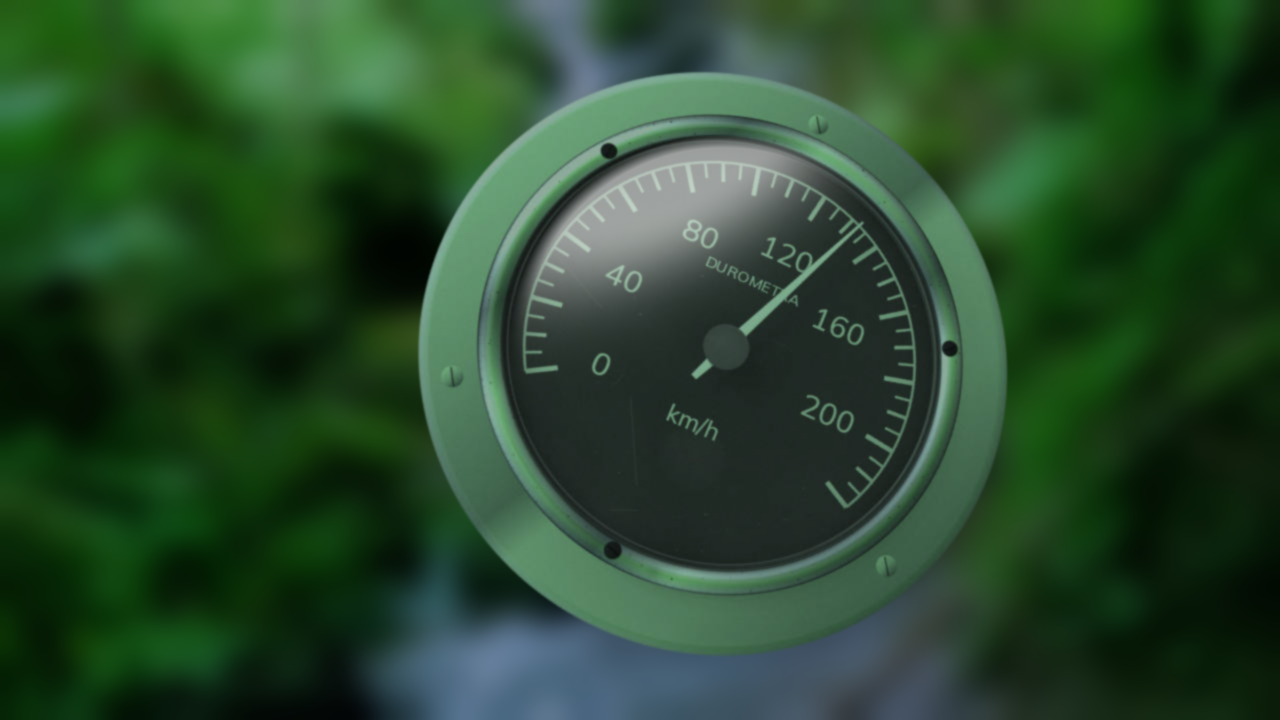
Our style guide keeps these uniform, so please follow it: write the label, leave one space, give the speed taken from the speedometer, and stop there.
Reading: 132.5 km/h
